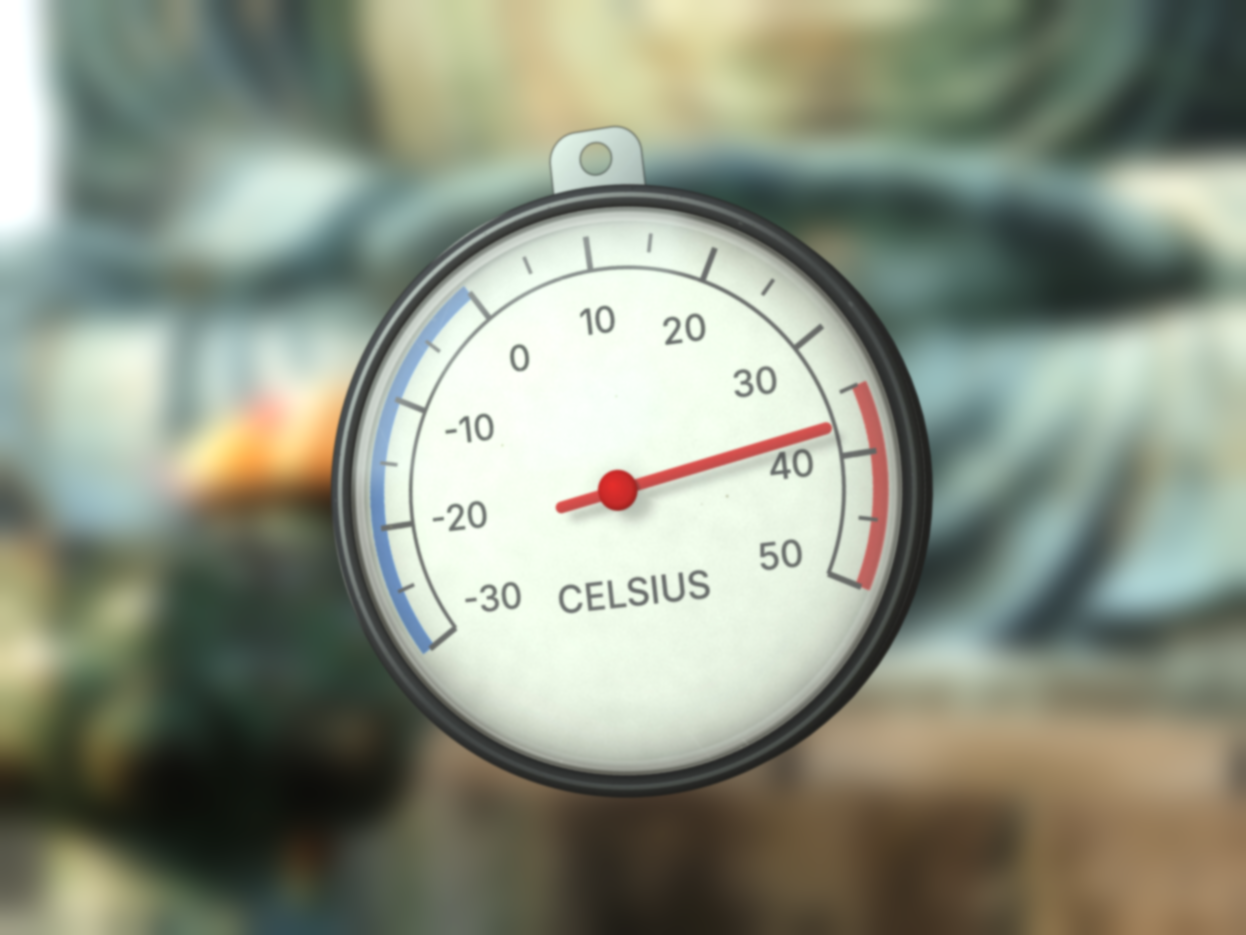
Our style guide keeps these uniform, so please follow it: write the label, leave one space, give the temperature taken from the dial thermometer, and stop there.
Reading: 37.5 °C
